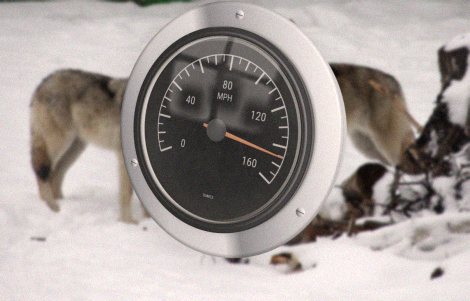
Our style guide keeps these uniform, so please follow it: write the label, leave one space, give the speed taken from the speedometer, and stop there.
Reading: 145 mph
